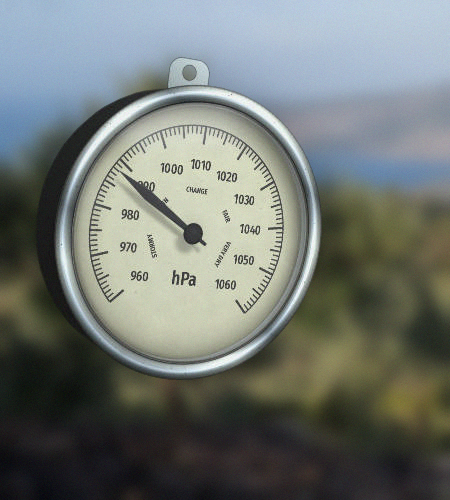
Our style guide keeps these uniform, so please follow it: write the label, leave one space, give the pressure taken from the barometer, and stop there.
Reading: 988 hPa
